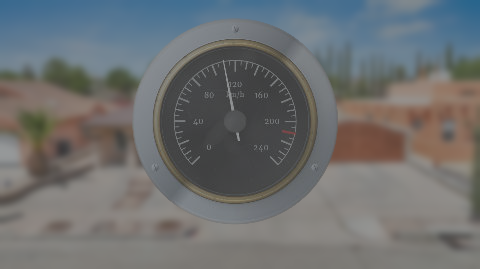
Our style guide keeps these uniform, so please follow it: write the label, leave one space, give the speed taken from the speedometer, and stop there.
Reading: 110 km/h
